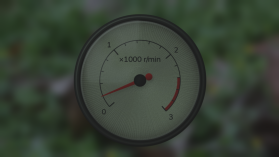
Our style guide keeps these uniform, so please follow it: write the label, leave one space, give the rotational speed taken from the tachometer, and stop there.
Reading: 200 rpm
